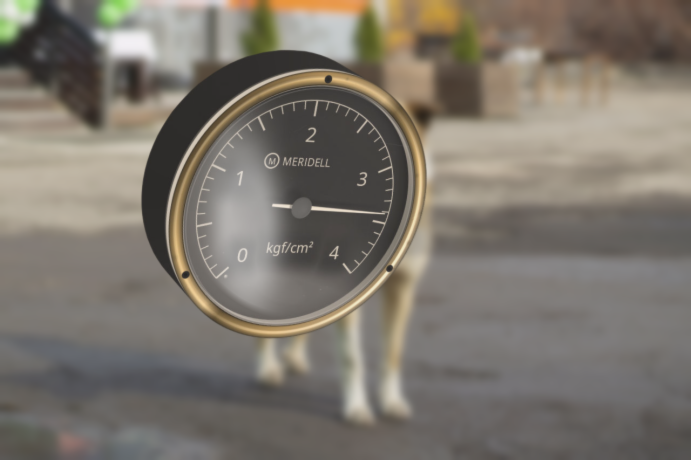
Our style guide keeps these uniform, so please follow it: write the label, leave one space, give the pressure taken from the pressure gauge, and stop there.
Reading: 3.4 kg/cm²
